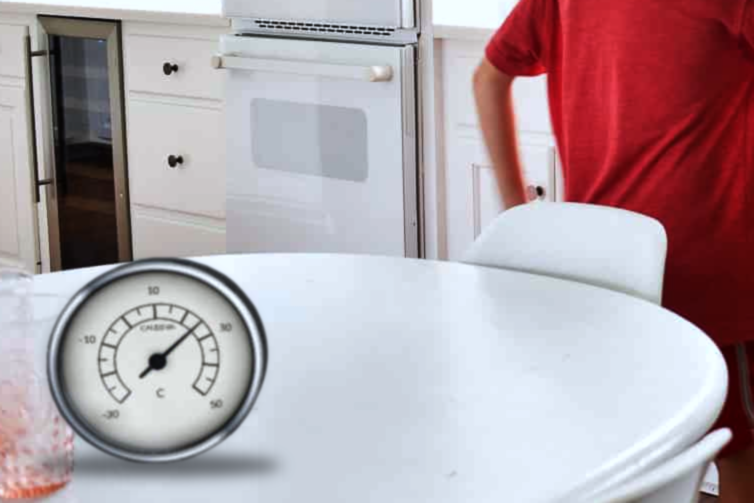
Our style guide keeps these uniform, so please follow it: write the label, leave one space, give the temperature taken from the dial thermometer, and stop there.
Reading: 25 °C
